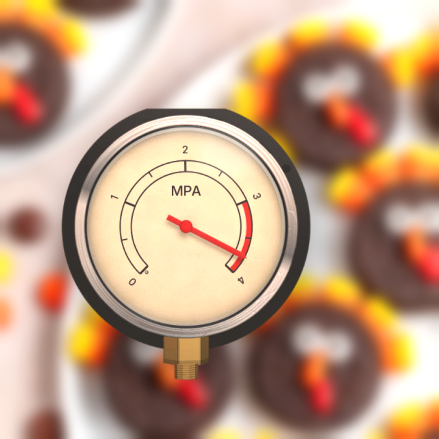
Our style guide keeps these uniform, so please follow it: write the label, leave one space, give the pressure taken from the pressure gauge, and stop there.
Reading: 3.75 MPa
